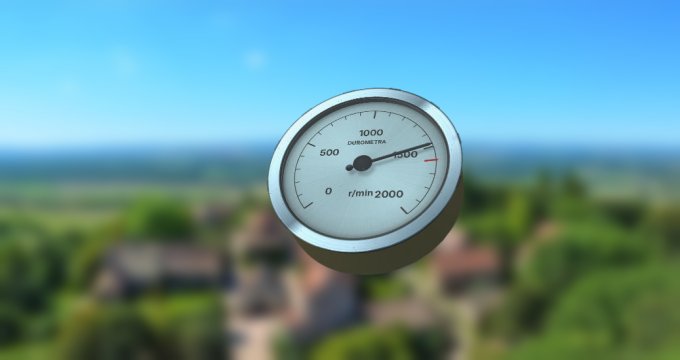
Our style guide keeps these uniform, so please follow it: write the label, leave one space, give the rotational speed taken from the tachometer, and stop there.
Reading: 1500 rpm
